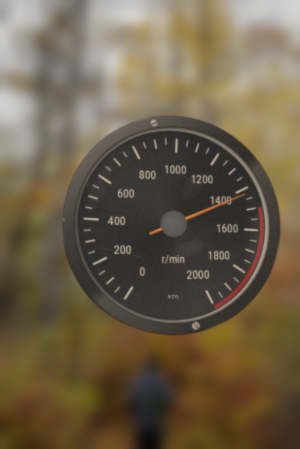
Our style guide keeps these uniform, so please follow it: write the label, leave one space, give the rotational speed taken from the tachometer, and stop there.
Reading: 1425 rpm
